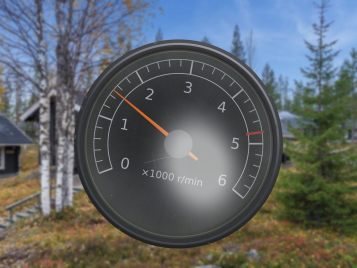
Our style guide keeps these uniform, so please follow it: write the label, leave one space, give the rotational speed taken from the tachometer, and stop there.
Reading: 1500 rpm
